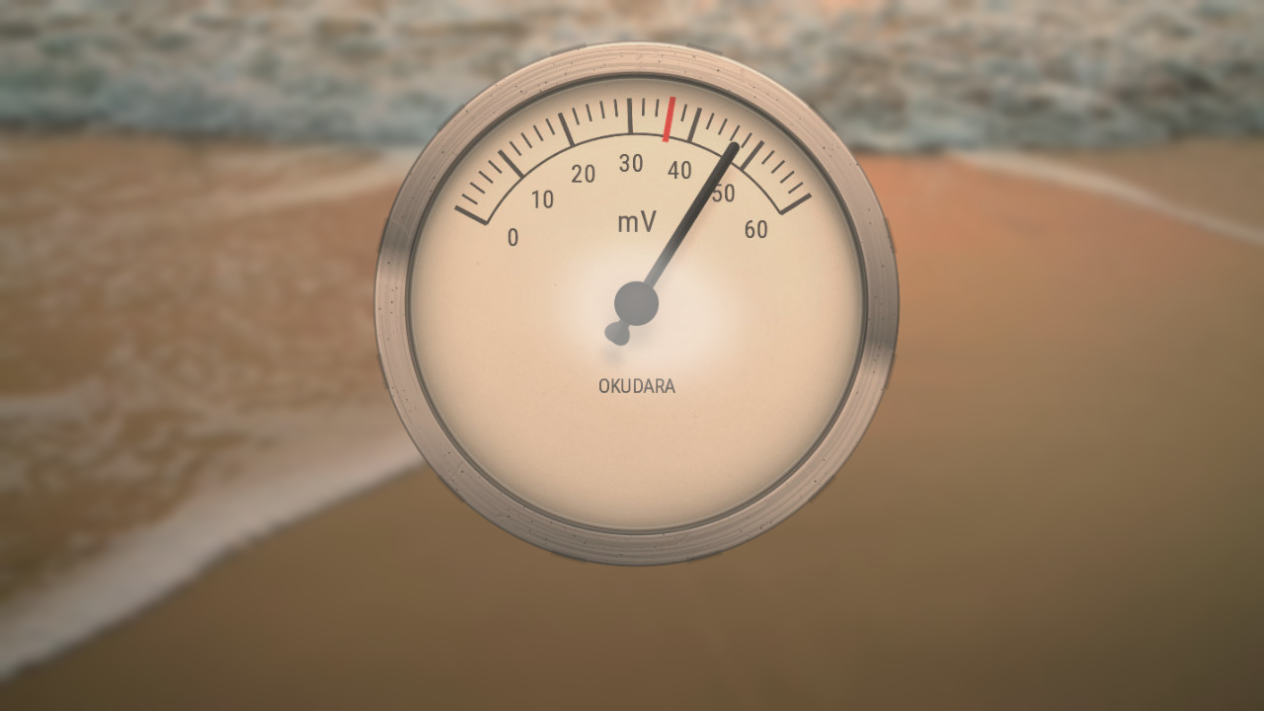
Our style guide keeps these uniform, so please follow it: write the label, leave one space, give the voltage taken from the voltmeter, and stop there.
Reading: 47 mV
